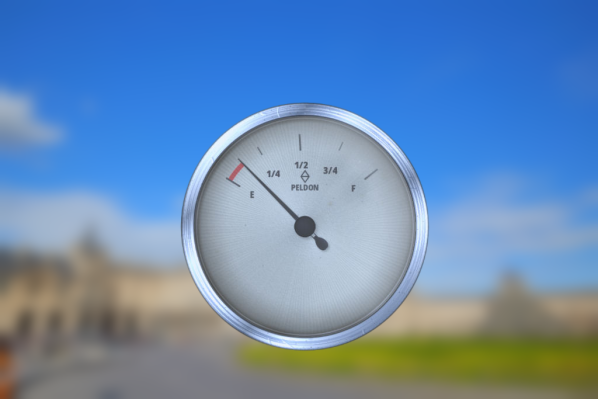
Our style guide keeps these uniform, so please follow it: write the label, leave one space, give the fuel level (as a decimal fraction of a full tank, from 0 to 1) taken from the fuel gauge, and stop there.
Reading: 0.125
